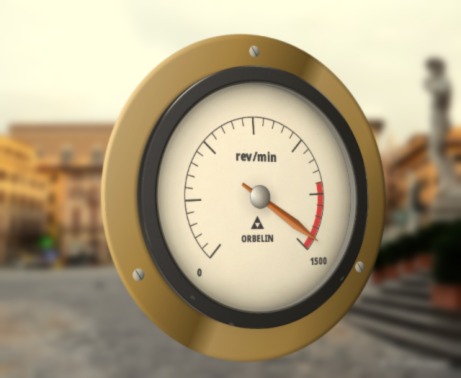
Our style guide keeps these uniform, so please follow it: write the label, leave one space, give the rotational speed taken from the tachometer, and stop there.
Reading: 1450 rpm
